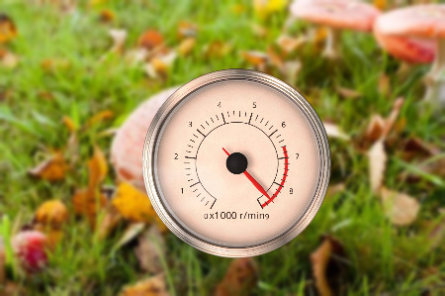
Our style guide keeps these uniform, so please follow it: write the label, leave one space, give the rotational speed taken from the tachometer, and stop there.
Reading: 8600 rpm
